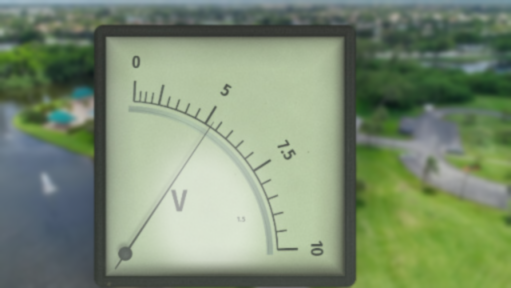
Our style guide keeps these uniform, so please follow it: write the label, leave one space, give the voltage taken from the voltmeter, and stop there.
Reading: 5.25 V
